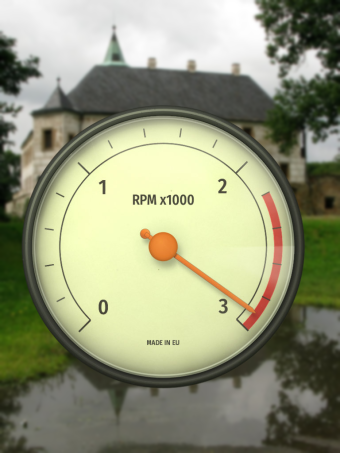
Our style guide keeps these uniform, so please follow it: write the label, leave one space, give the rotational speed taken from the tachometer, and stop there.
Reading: 2900 rpm
